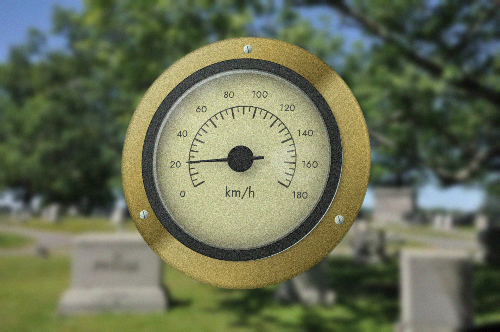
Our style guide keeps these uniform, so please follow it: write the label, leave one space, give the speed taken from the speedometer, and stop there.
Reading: 20 km/h
